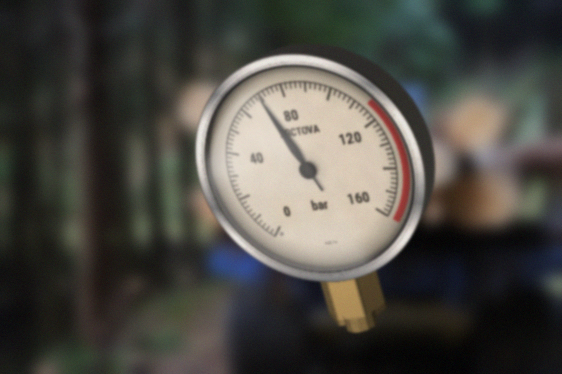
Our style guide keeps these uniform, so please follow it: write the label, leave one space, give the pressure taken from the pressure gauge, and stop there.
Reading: 70 bar
